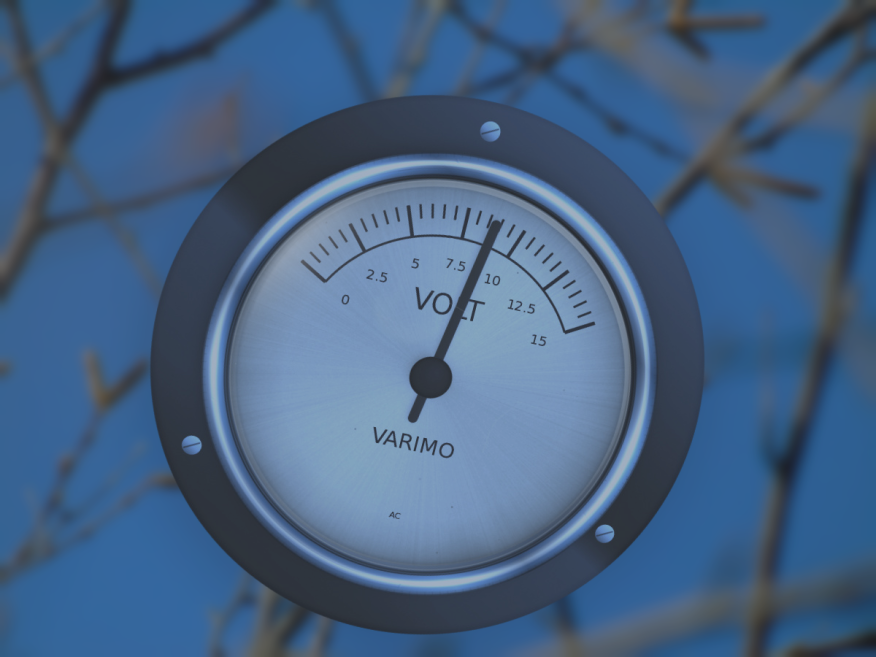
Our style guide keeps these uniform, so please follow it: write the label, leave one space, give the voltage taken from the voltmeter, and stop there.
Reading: 8.75 V
